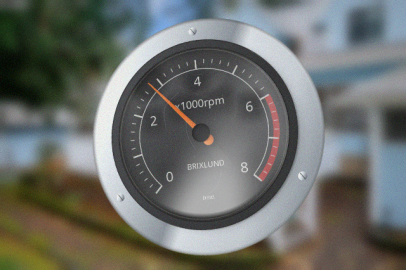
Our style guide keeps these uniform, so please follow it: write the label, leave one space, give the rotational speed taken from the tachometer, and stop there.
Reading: 2800 rpm
